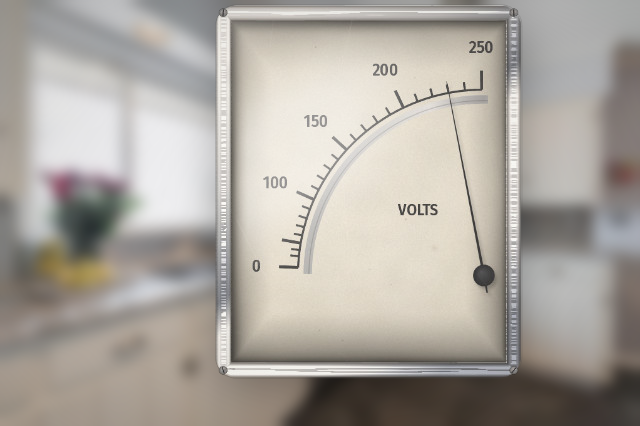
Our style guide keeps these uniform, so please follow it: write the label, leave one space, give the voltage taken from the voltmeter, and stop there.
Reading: 230 V
